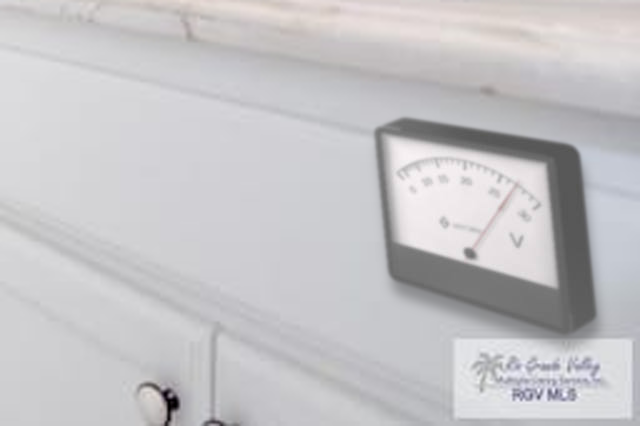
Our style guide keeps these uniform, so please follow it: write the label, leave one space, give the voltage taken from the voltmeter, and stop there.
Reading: 27 V
